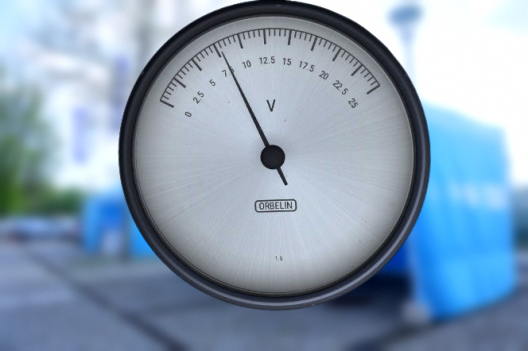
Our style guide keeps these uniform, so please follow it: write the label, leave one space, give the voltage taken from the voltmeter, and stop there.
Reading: 8 V
